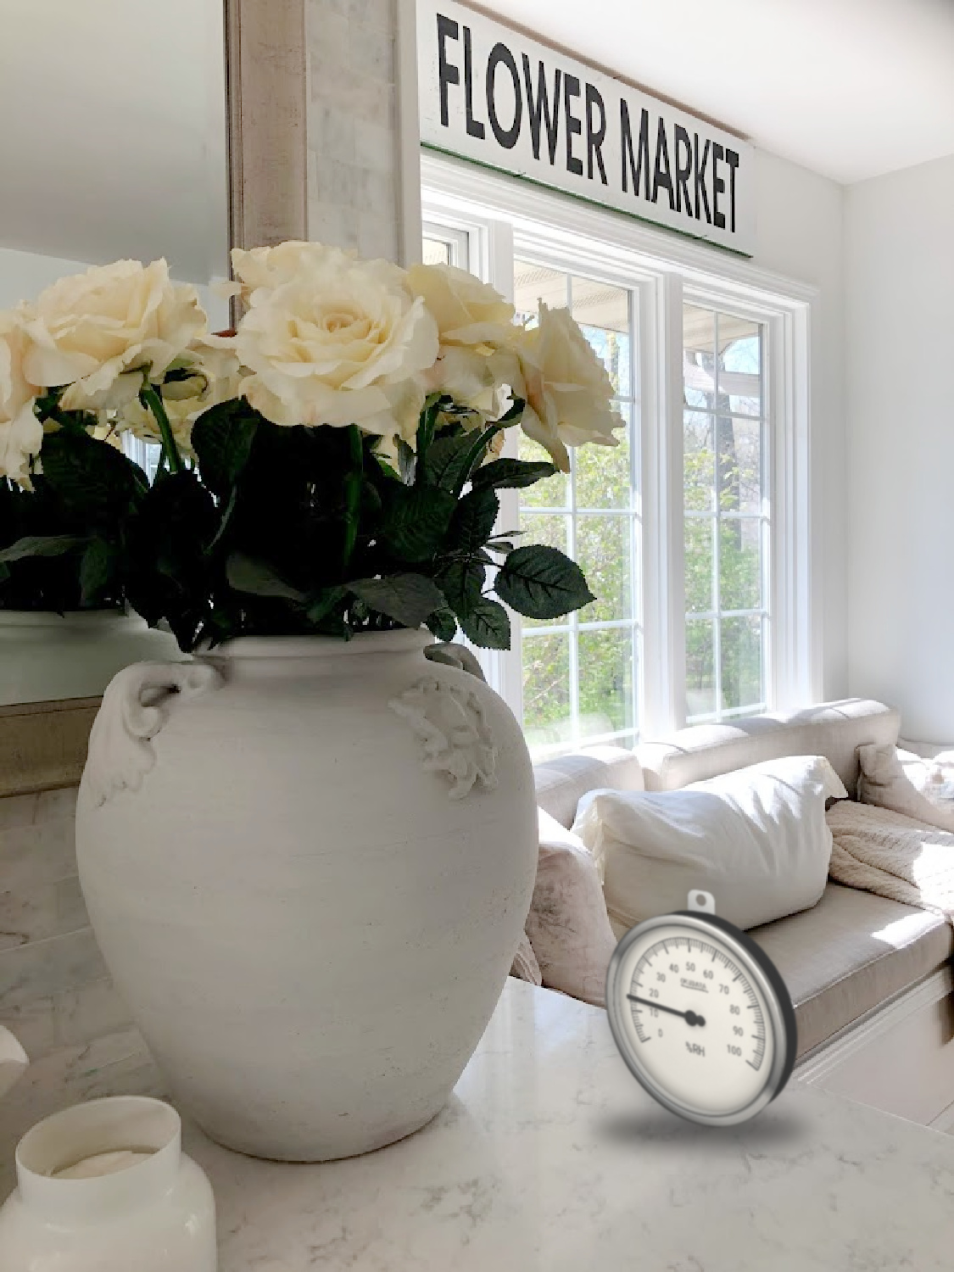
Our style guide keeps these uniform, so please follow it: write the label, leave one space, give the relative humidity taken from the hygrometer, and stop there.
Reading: 15 %
